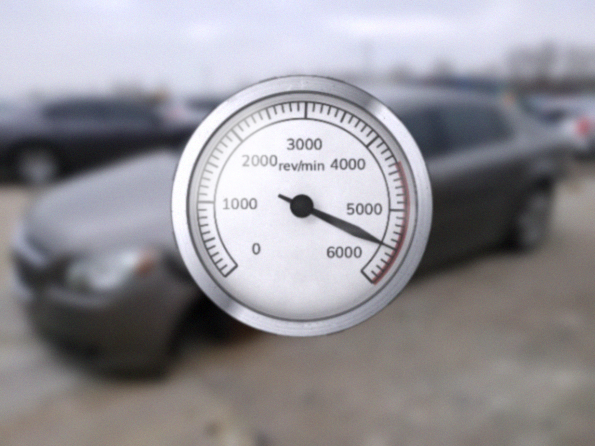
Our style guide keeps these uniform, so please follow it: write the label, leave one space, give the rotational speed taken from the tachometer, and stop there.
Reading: 5500 rpm
